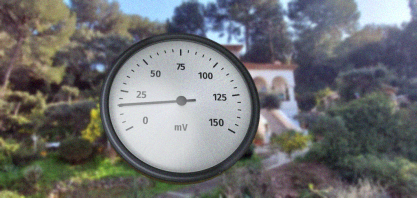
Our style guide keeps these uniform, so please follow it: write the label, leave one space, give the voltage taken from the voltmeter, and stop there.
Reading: 15 mV
